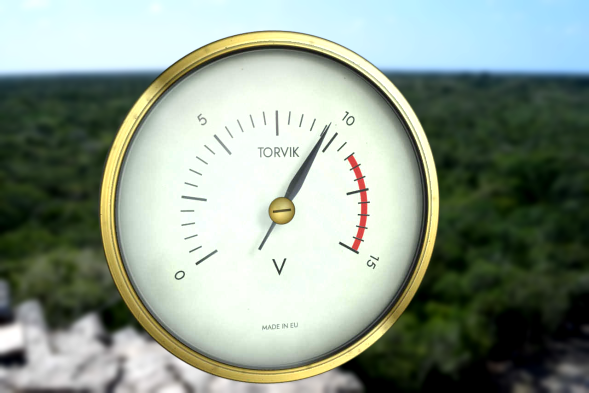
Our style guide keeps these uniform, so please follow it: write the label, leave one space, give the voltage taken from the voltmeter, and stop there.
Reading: 9.5 V
